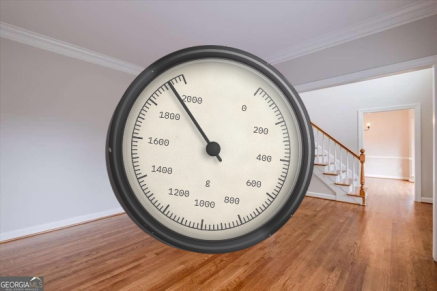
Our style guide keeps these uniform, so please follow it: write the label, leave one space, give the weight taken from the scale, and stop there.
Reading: 1920 g
